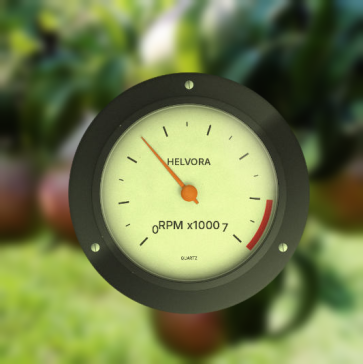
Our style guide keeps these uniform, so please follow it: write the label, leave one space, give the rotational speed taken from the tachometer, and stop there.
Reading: 2500 rpm
